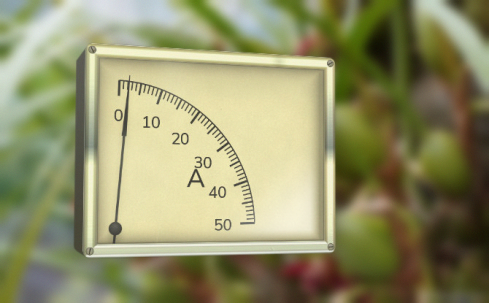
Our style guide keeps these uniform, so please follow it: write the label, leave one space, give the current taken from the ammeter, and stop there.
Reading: 2 A
